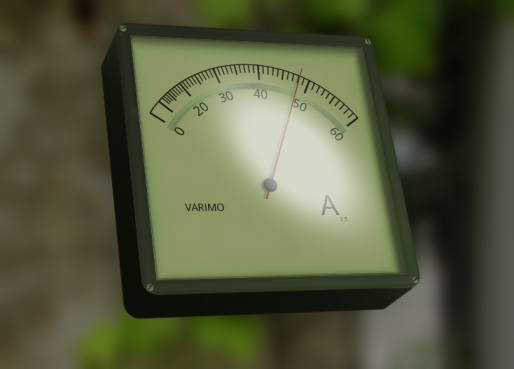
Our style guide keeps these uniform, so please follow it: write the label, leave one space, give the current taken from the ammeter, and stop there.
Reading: 48 A
